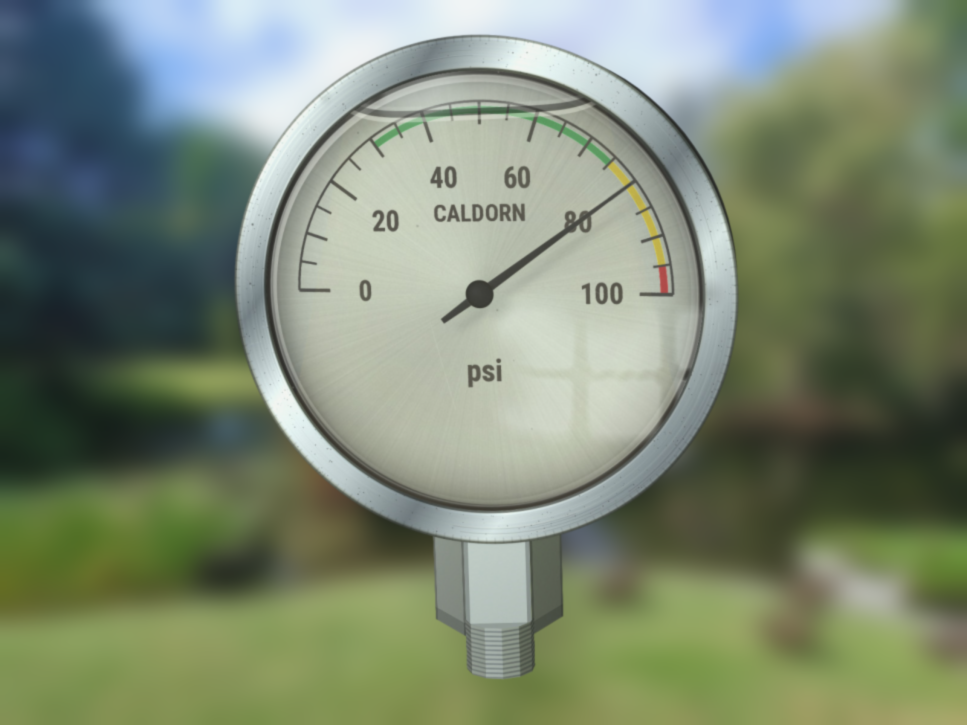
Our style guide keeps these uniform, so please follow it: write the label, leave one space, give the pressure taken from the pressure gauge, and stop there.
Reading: 80 psi
